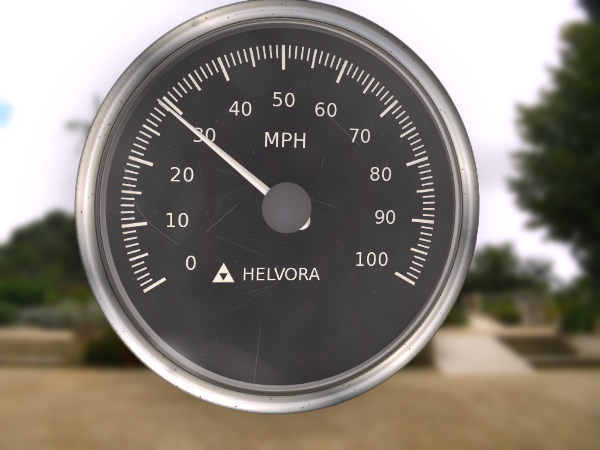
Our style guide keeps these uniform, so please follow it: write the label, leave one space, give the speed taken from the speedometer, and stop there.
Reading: 29 mph
